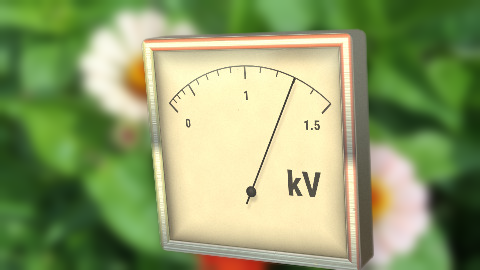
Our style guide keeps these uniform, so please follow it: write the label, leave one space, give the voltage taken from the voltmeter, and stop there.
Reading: 1.3 kV
